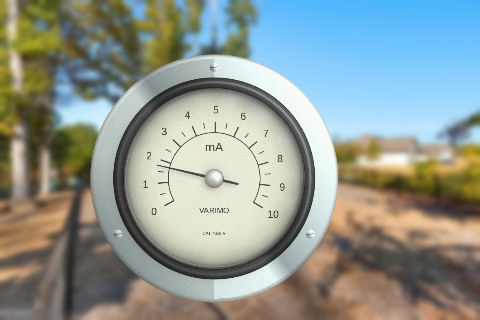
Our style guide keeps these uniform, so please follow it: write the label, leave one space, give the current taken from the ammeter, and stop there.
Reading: 1.75 mA
